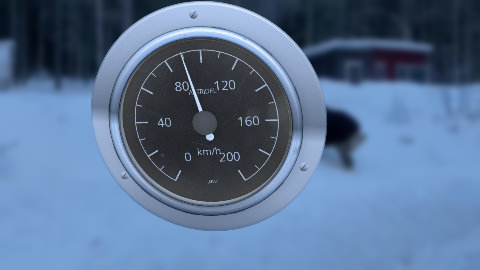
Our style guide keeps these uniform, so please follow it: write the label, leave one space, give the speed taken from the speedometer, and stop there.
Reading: 90 km/h
